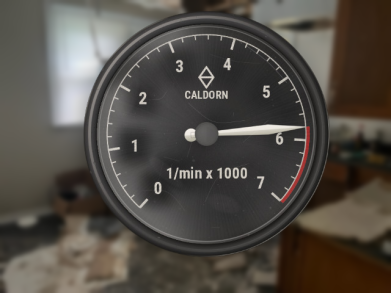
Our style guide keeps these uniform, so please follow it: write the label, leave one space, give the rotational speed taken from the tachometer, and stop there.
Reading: 5800 rpm
